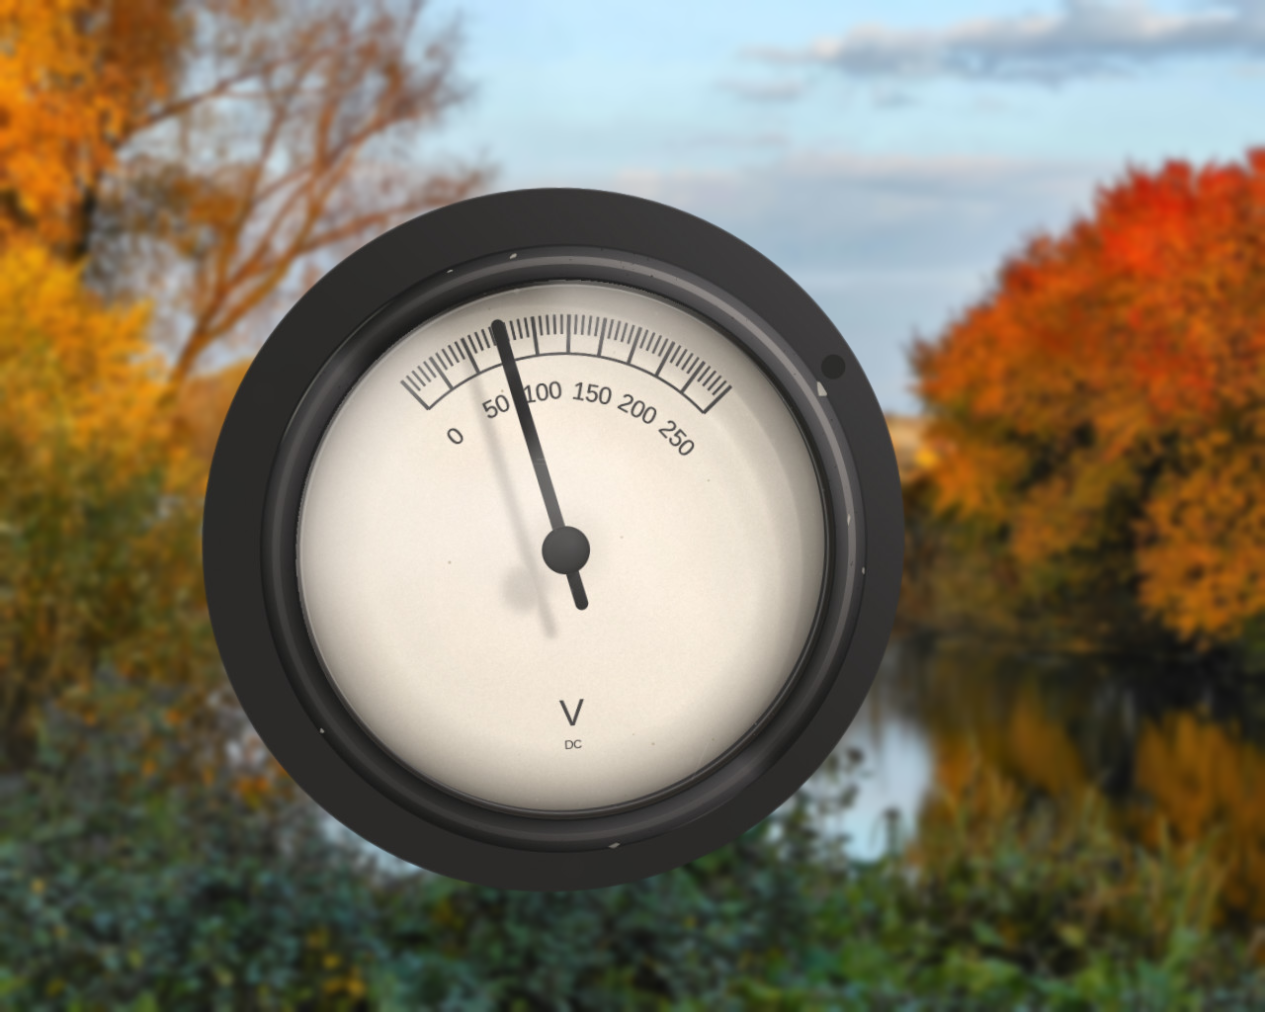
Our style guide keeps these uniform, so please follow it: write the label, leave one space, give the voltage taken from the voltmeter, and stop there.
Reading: 75 V
